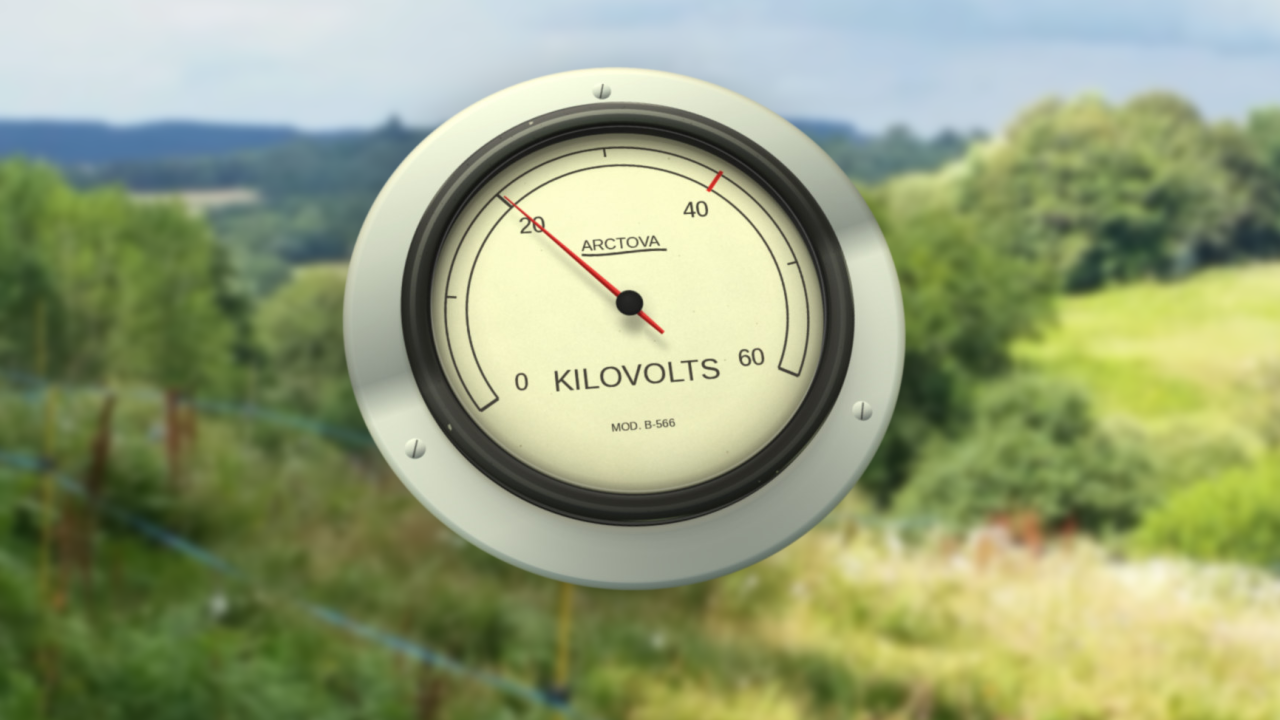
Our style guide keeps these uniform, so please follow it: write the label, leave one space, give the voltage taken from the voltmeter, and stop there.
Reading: 20 kV
